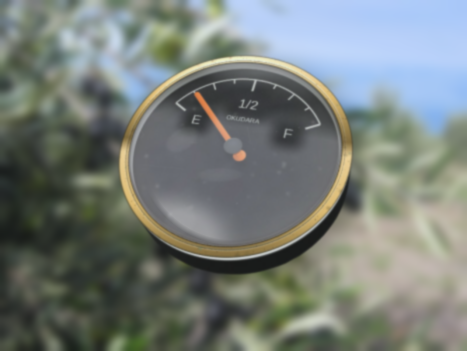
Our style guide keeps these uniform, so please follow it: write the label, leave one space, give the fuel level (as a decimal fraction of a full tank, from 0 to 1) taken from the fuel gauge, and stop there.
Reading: 0.125
